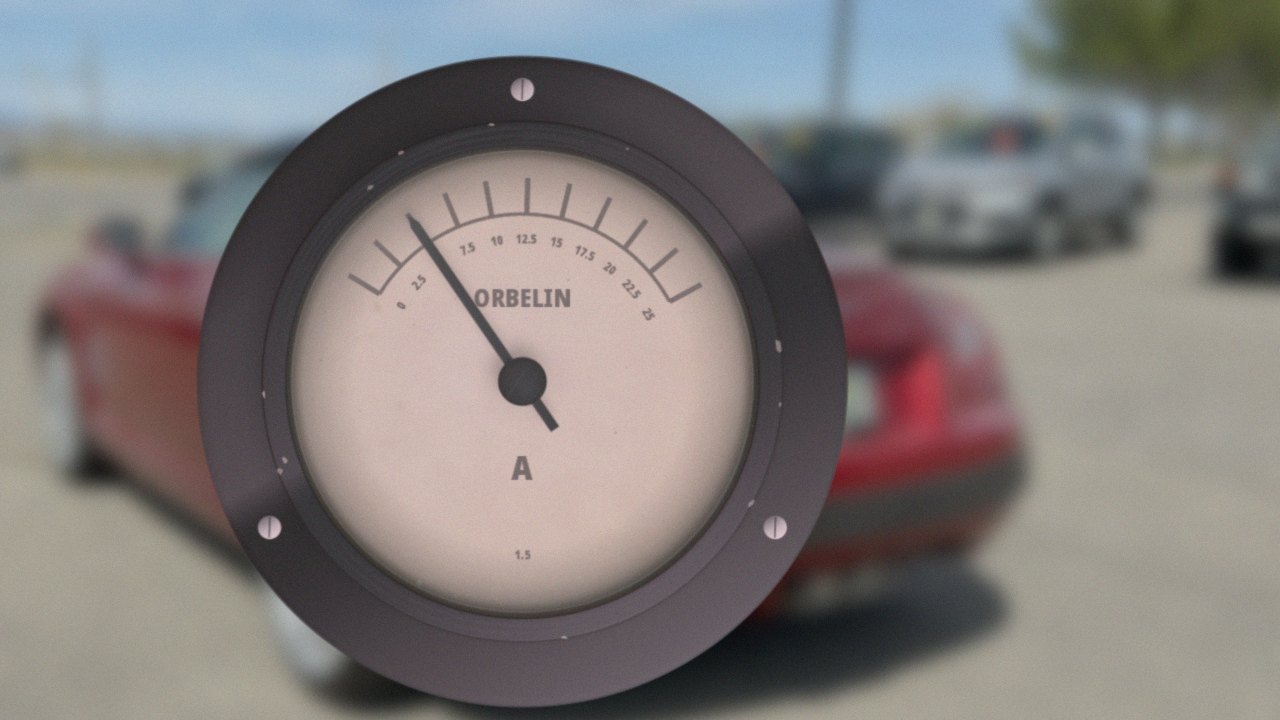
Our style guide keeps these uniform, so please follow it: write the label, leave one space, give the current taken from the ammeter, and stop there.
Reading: 5 A
